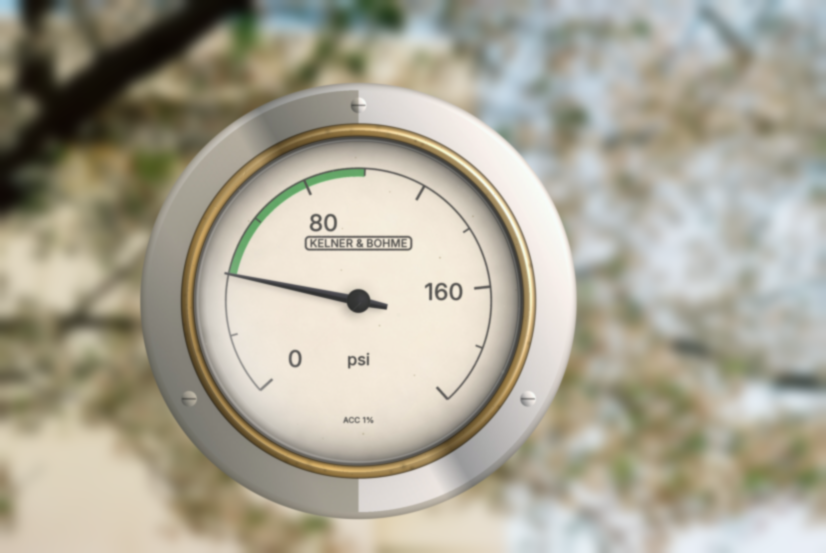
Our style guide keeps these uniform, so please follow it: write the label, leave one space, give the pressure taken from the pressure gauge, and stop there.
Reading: 40 psi
